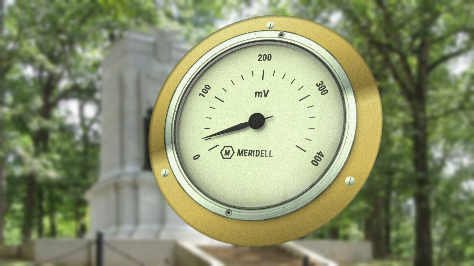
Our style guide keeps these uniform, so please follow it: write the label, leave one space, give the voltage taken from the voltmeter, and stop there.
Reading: 20 mV
